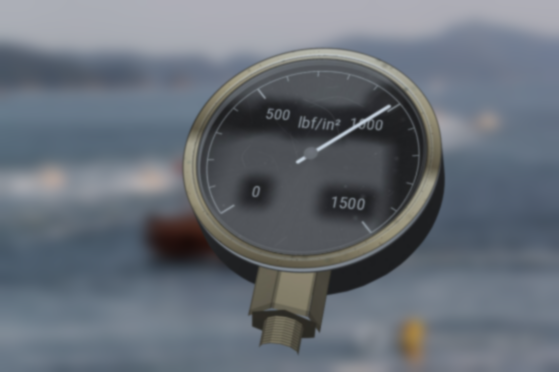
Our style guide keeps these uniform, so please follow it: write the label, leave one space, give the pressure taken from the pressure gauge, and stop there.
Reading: 1000 psi
